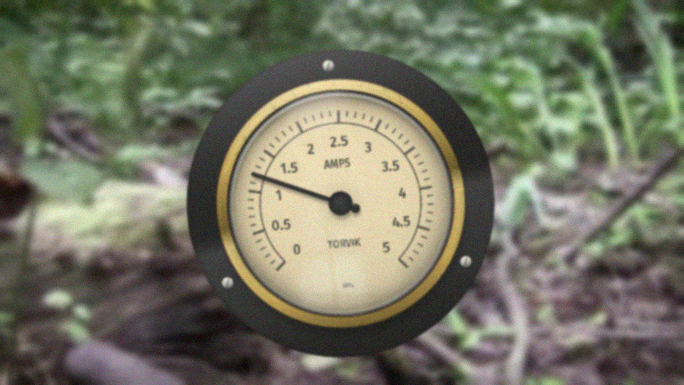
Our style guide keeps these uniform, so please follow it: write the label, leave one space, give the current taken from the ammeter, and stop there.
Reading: 1.2 A
